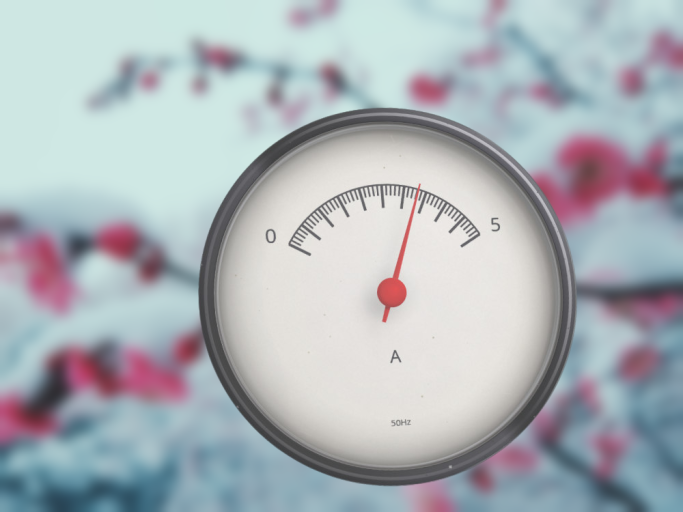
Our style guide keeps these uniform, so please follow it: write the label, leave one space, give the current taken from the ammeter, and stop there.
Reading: 3.3 A
